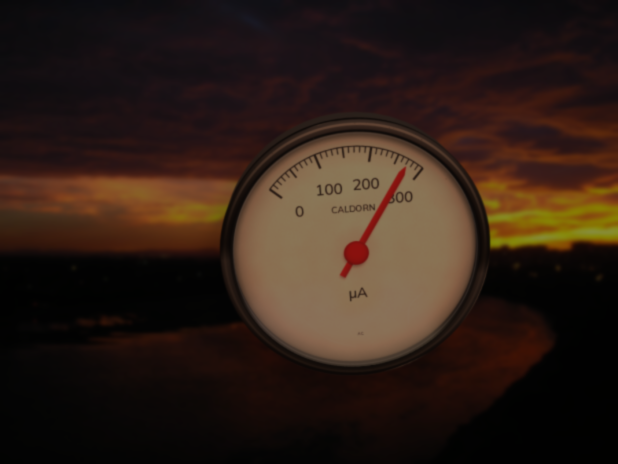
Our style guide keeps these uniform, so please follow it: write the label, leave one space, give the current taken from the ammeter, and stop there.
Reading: 270 µA
